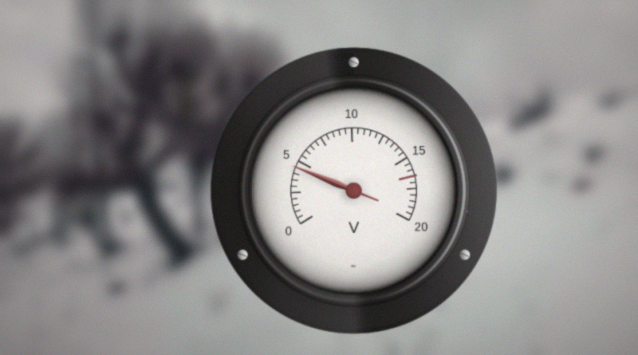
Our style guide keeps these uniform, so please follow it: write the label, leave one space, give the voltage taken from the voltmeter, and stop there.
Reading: 4.5 V
